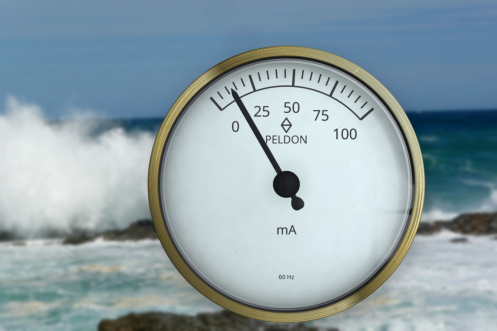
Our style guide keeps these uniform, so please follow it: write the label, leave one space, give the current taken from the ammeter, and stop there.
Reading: 12.5 mA
